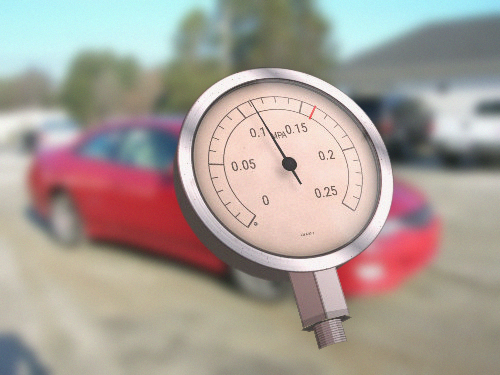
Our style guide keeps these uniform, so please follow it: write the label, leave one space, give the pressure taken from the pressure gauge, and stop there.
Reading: 0.11 MPa
